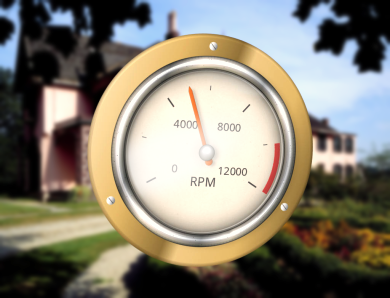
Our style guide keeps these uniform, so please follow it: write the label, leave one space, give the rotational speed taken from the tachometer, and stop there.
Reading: 5000 rpm
